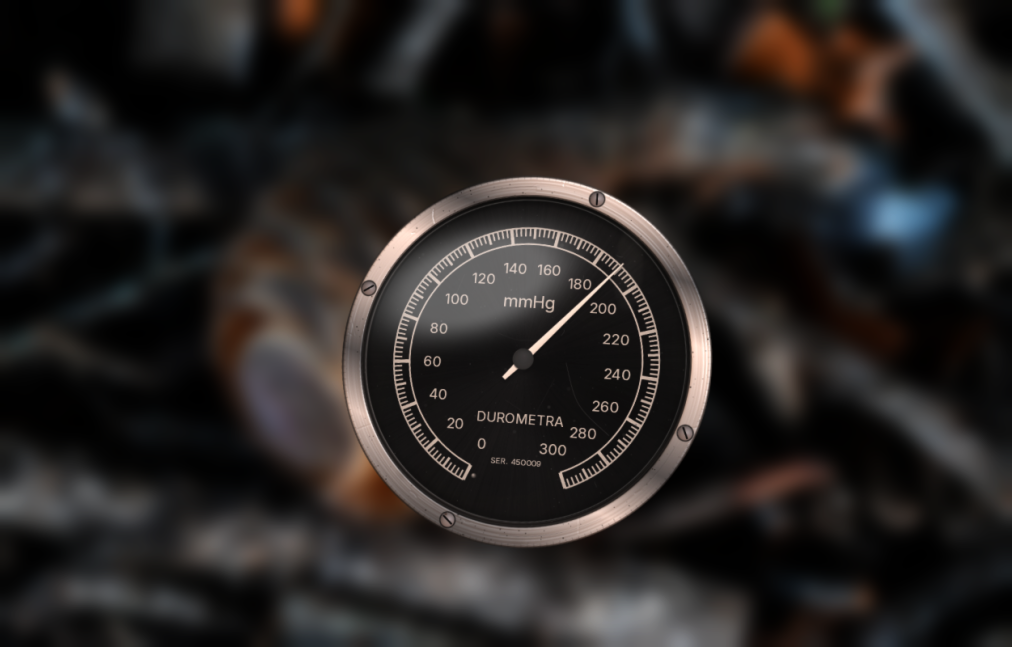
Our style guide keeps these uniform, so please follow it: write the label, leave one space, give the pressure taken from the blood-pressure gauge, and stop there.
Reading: 190 mmHg
